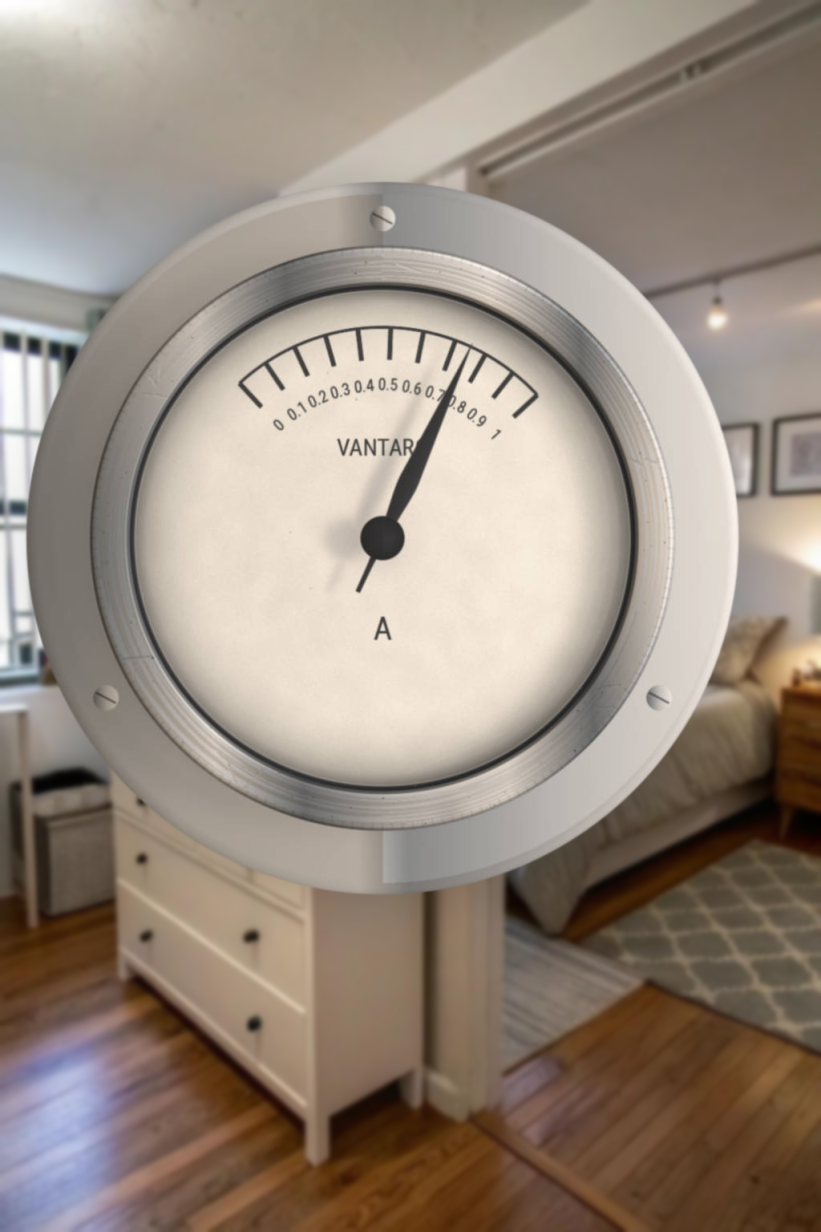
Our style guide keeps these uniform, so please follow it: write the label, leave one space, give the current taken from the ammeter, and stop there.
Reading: 0.75 A
